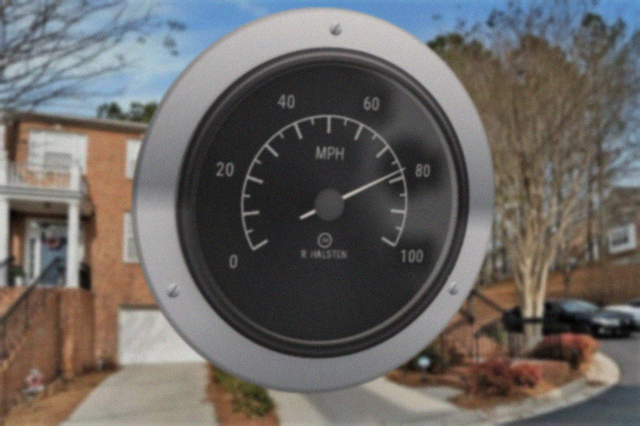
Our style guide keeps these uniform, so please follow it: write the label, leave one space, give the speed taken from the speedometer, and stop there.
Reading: 77.5 mph
